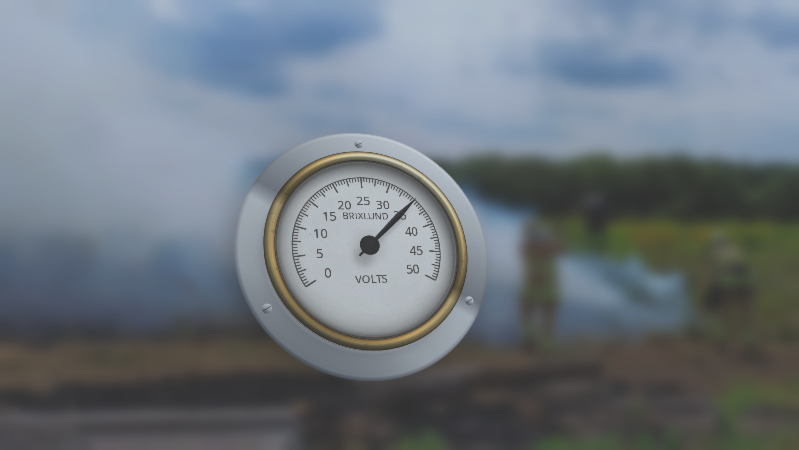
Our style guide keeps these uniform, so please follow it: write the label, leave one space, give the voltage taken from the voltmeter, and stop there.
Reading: 35 V
